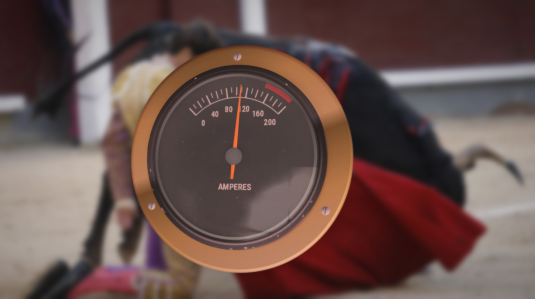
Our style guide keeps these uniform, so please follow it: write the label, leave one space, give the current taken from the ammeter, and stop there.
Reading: 110 A
